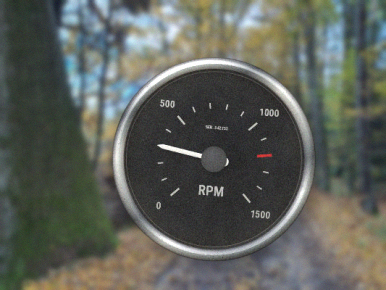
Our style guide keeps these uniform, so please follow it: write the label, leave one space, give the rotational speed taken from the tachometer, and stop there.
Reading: 300 rpm
